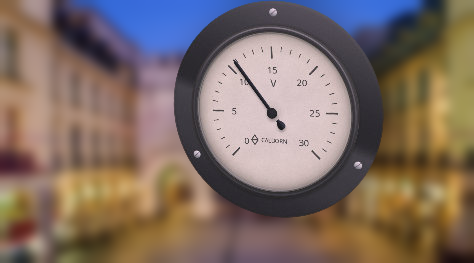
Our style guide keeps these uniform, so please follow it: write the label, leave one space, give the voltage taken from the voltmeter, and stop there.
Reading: 11 V
